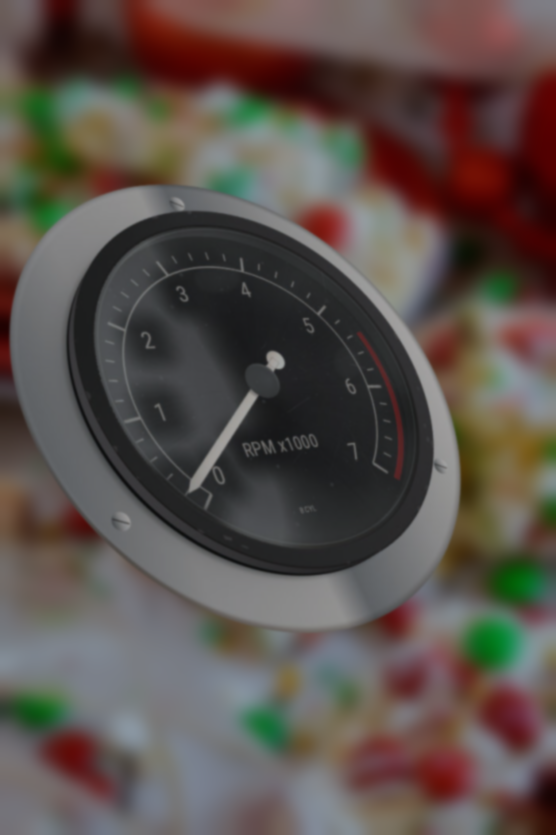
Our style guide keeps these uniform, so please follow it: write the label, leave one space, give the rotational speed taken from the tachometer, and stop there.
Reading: 200 rpm
